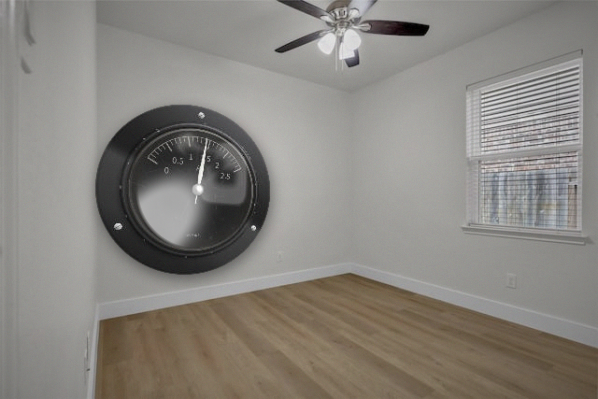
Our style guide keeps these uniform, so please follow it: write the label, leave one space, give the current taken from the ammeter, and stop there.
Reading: 1.4 A
